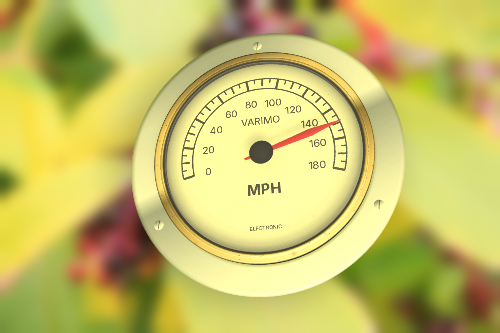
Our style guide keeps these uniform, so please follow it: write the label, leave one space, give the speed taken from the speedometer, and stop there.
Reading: 150 mph
